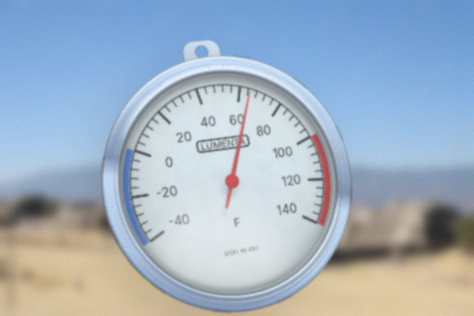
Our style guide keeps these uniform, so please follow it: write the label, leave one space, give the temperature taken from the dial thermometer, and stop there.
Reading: 64 °F
